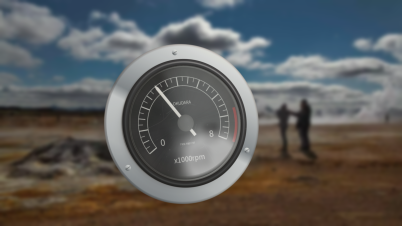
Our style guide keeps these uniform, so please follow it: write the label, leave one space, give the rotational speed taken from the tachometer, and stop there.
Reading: 3000 rpm
